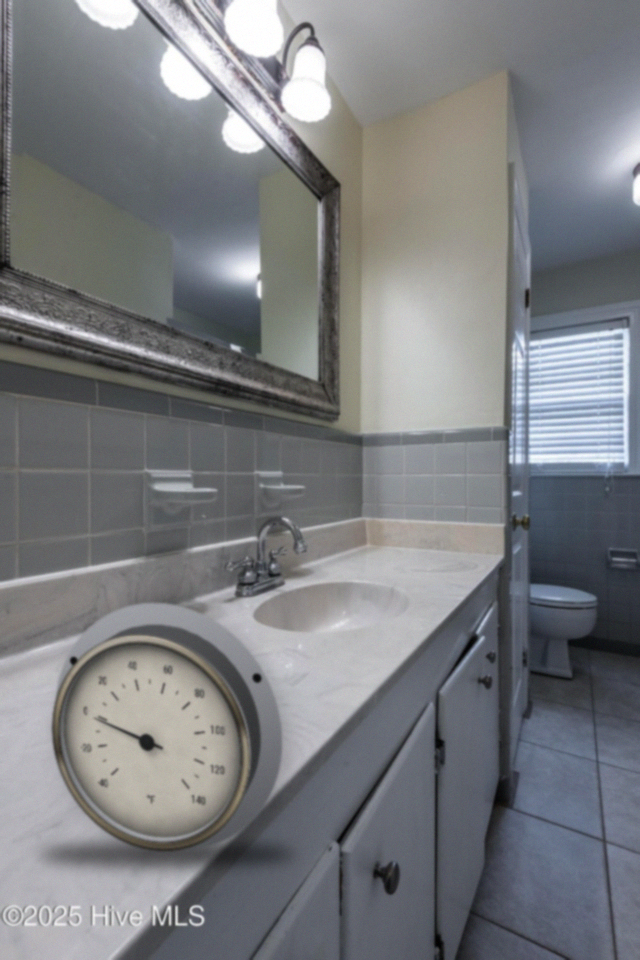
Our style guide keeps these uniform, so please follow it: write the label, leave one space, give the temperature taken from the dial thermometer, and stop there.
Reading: 0 °F
